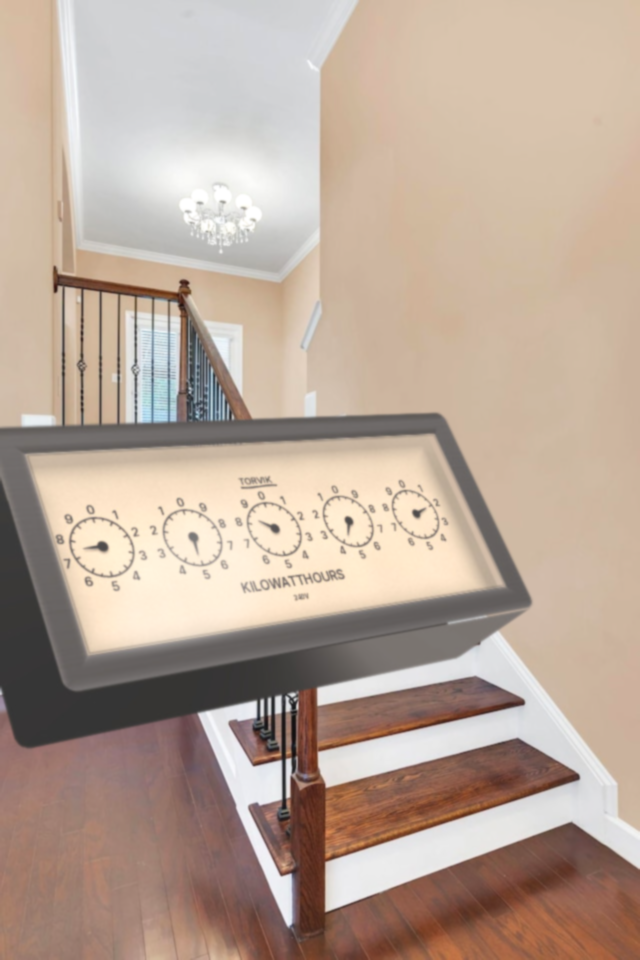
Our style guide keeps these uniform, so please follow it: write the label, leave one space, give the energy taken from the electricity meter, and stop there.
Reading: 74842 kWh
